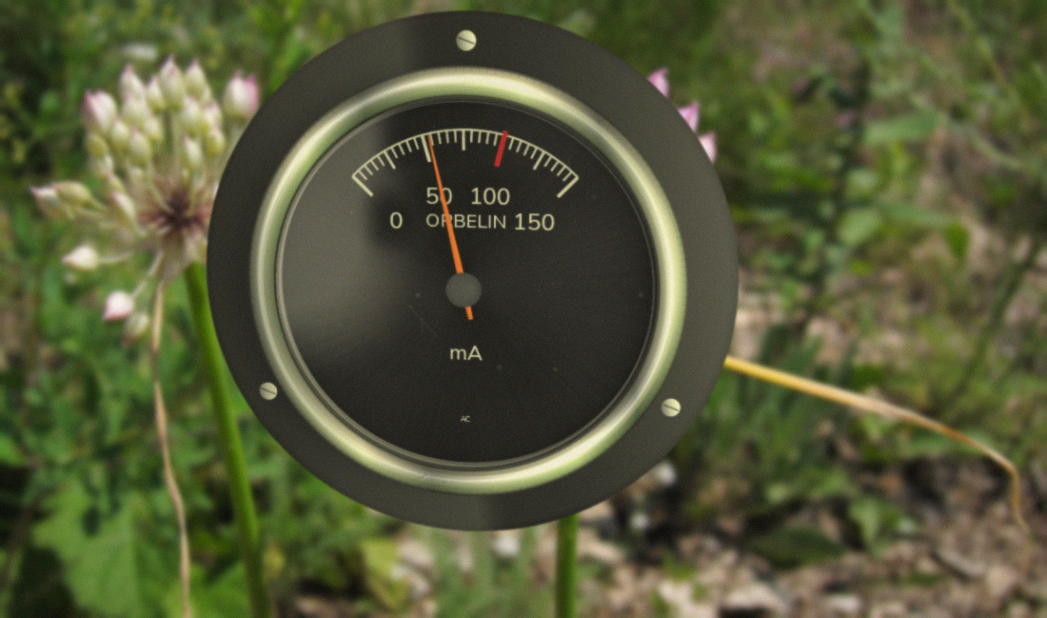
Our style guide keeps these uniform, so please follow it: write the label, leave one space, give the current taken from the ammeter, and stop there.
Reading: 55 mA
